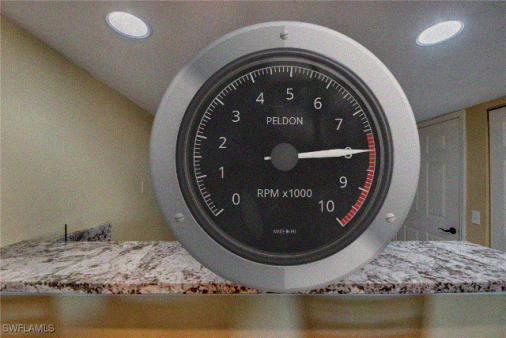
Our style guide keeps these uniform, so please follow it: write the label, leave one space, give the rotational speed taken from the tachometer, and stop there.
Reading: 8000 rpm
